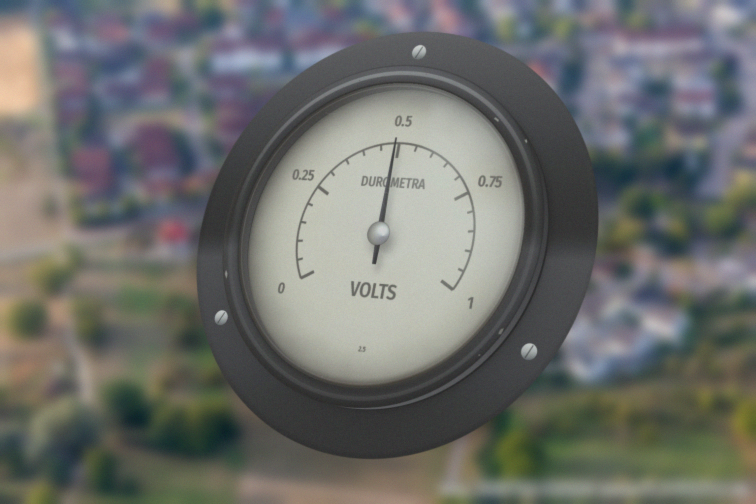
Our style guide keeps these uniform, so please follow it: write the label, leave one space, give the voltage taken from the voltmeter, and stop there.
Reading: 0.5 V
